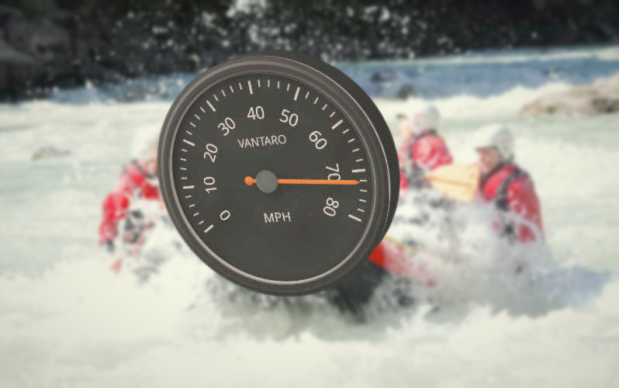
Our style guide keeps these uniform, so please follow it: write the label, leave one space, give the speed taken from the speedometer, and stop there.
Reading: 72 mph
